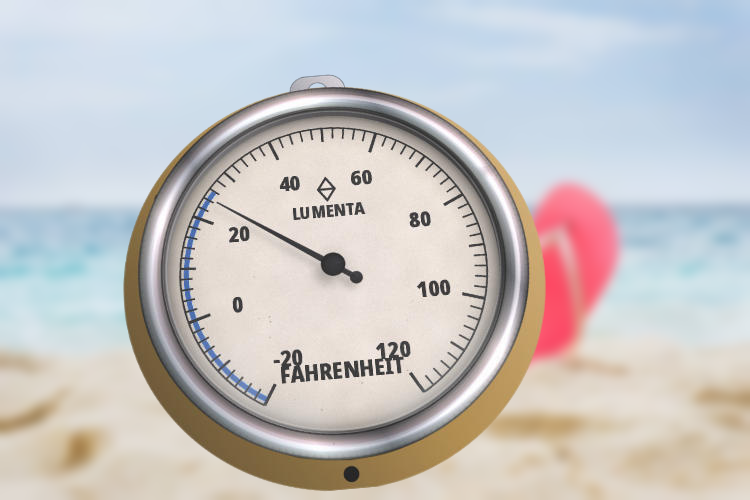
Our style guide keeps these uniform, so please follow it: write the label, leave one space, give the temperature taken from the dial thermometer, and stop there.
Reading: 24 °F
